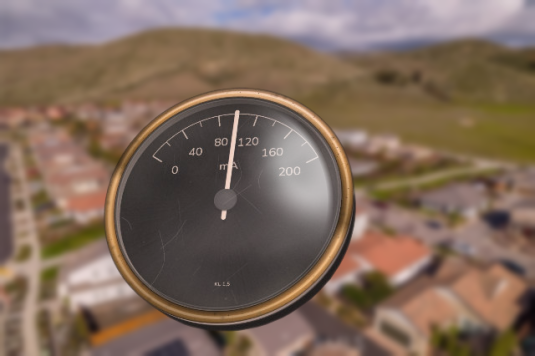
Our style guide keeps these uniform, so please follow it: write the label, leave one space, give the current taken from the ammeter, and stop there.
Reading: 100 mA
